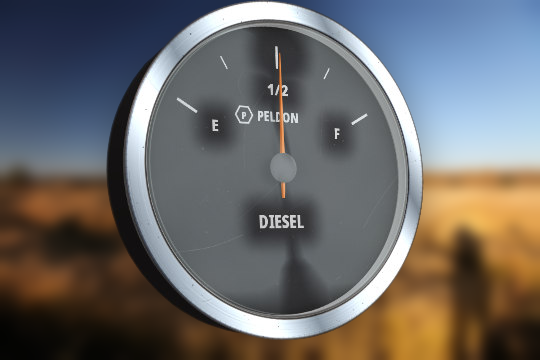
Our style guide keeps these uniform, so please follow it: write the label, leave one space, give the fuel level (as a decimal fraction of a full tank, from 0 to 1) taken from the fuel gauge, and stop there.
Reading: 0.5
